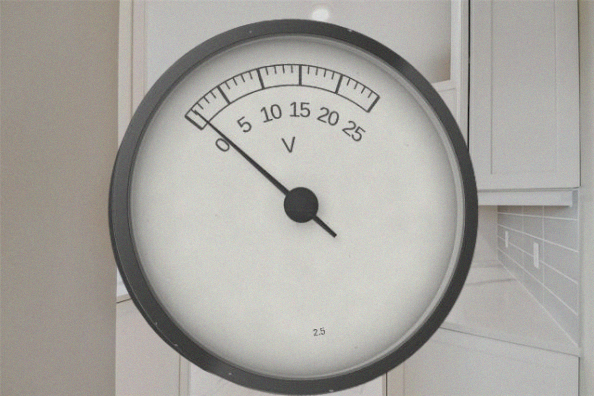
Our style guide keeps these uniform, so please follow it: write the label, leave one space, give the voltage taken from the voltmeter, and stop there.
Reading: 1 V
